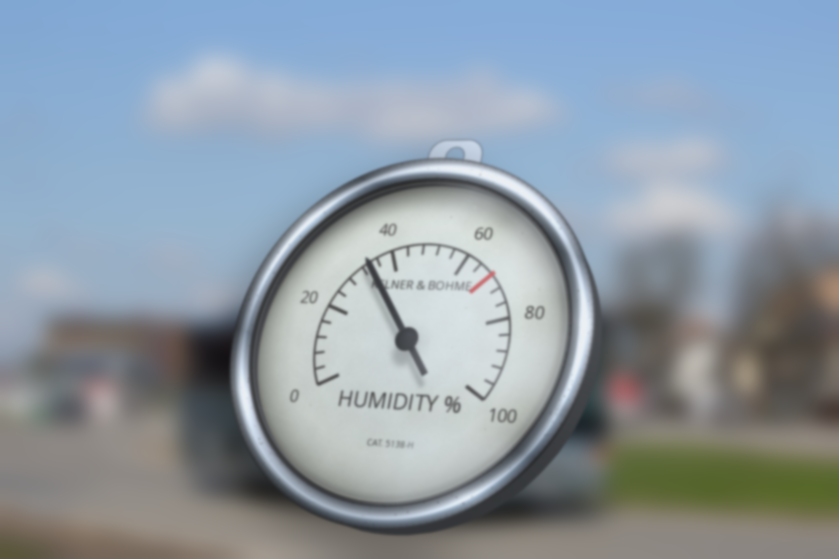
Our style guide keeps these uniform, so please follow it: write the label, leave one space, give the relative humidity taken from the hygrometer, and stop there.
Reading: 34 %
